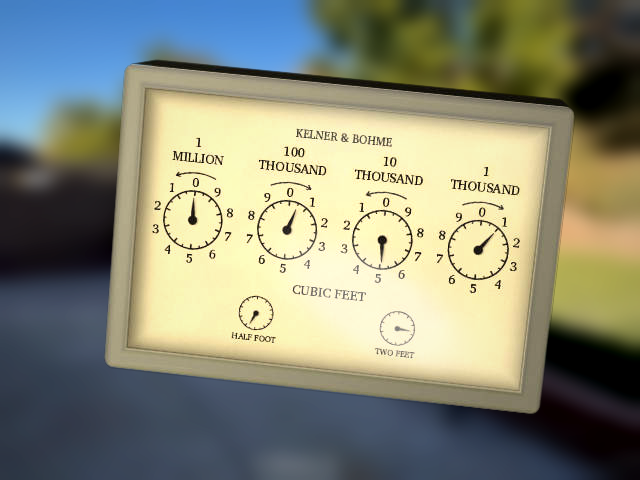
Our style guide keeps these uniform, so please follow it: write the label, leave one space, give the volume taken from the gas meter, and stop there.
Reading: 5100 ft³
